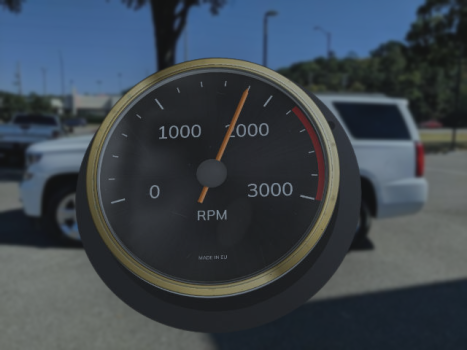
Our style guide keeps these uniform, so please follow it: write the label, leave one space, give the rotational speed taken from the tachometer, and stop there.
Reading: 1800 rpm
